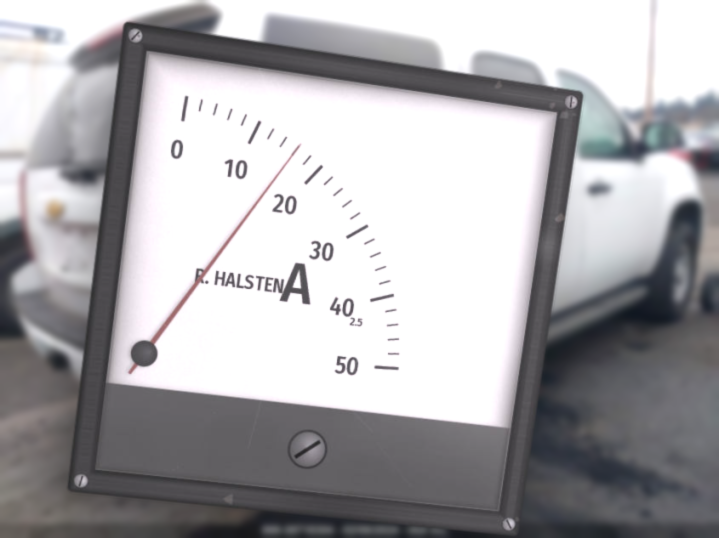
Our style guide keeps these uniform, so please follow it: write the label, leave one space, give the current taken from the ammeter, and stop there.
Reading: 16 A
